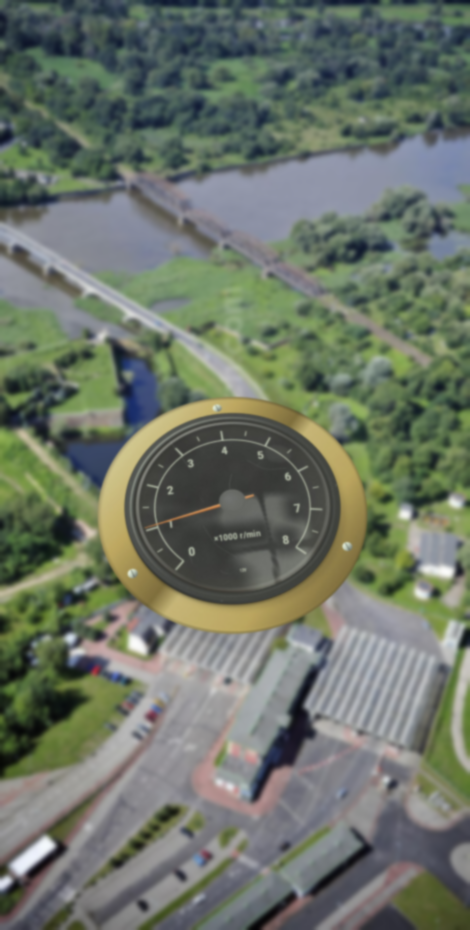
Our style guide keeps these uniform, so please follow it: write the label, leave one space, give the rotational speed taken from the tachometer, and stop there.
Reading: 1000 rpm
